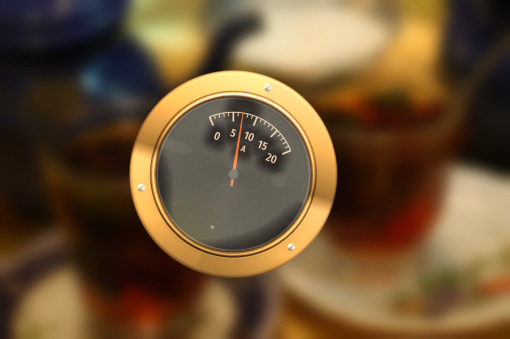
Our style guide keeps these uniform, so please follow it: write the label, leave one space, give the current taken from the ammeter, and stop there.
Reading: 7 A
